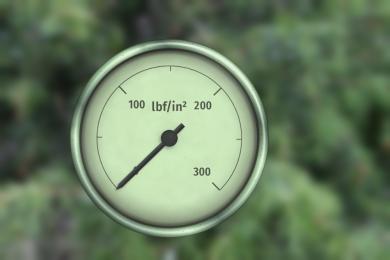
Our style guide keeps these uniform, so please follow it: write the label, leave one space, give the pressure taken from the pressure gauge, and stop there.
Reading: 0 psi
